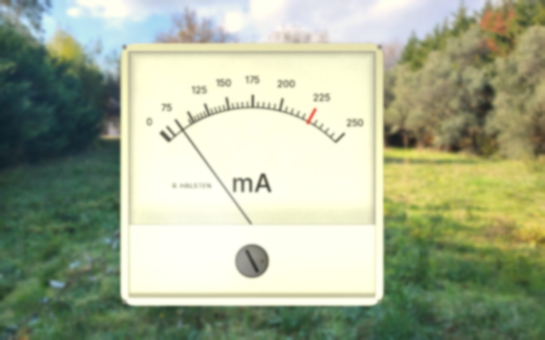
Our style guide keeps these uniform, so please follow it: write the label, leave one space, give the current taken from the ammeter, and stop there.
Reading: 75 mA
